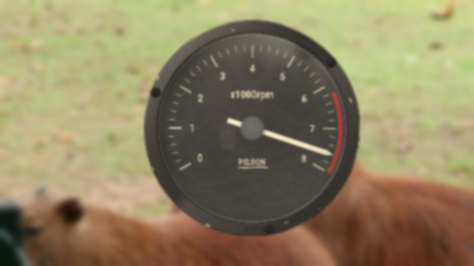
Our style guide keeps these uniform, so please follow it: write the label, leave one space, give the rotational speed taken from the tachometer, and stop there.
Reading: 7600 rpm
